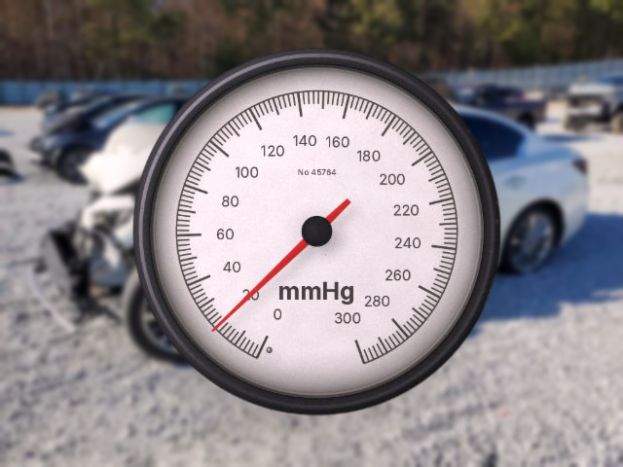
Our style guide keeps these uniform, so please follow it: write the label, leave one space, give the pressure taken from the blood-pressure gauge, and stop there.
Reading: 20 mmHg
